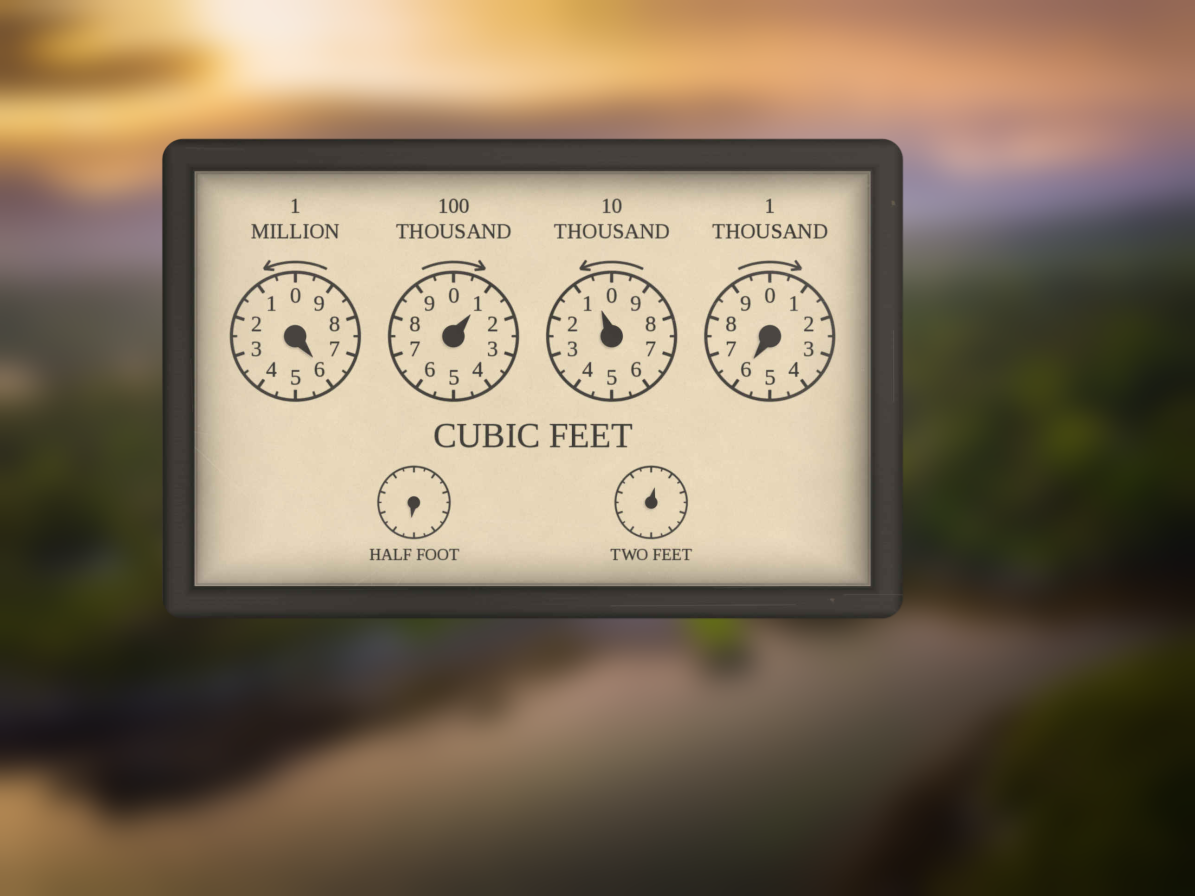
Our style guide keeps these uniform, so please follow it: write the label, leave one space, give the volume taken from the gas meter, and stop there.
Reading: 610600 ft³
